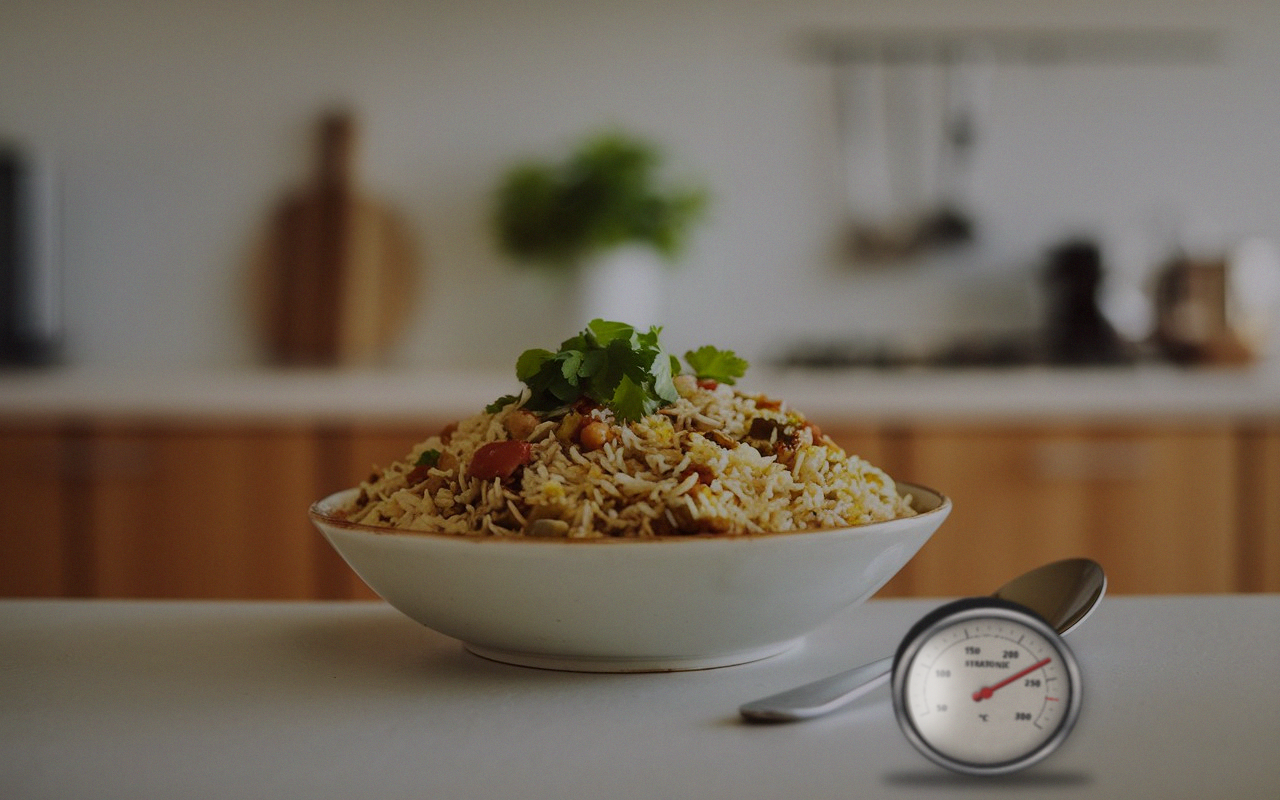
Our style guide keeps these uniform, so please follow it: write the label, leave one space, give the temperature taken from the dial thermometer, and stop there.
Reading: 230 °C
